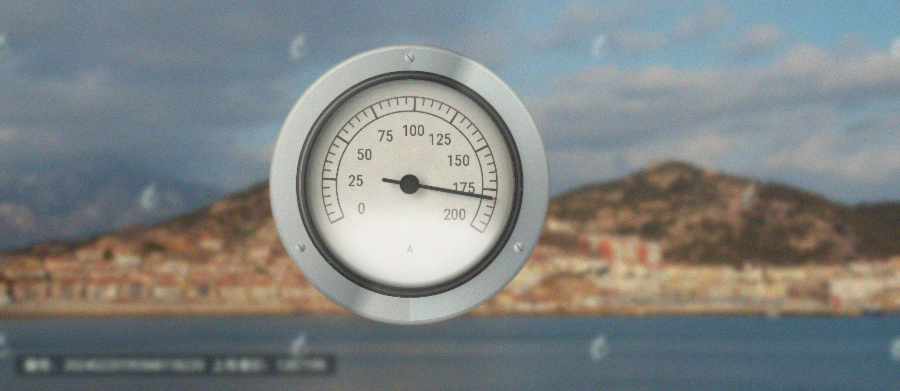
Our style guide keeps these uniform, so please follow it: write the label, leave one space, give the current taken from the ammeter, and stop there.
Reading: 180 A
